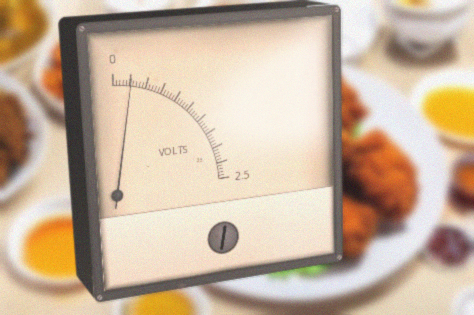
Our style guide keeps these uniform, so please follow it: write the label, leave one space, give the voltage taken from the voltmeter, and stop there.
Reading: 0.25 V
